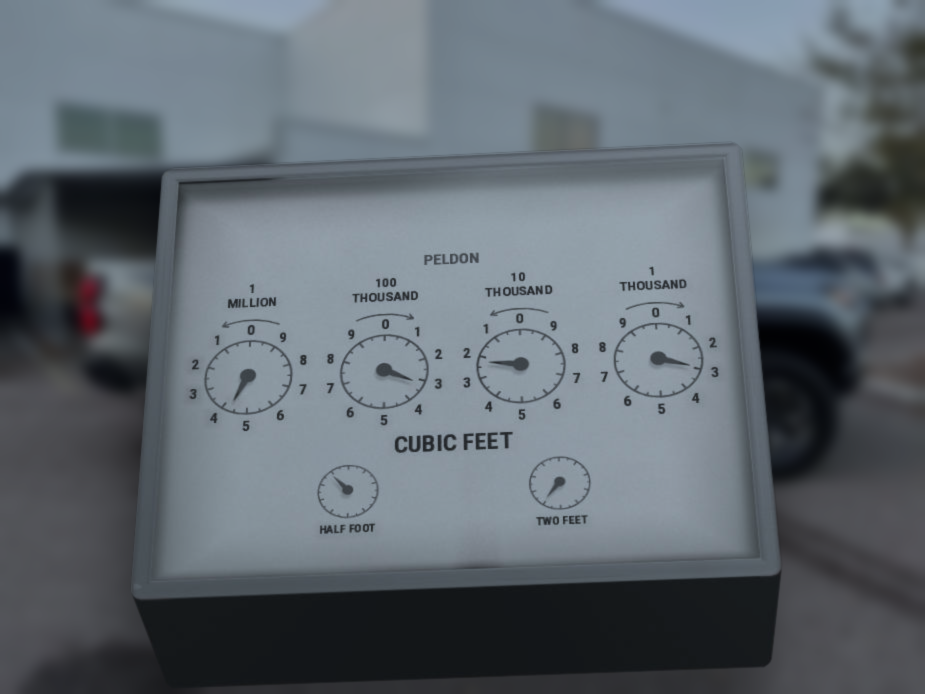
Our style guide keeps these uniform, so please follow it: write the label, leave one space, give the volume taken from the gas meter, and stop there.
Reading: 432300 ft³
